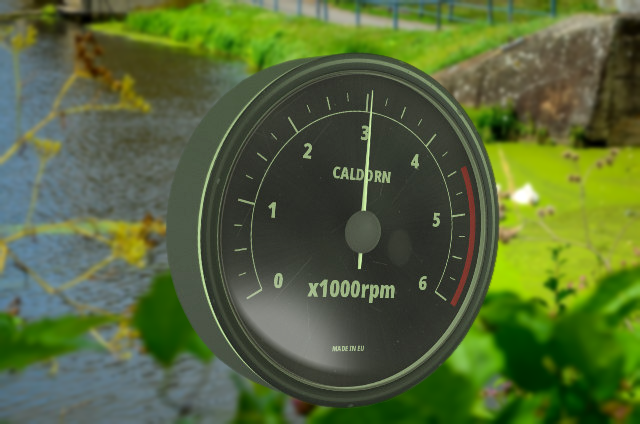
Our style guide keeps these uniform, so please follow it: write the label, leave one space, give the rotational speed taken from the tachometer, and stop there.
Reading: 3000 rpm
